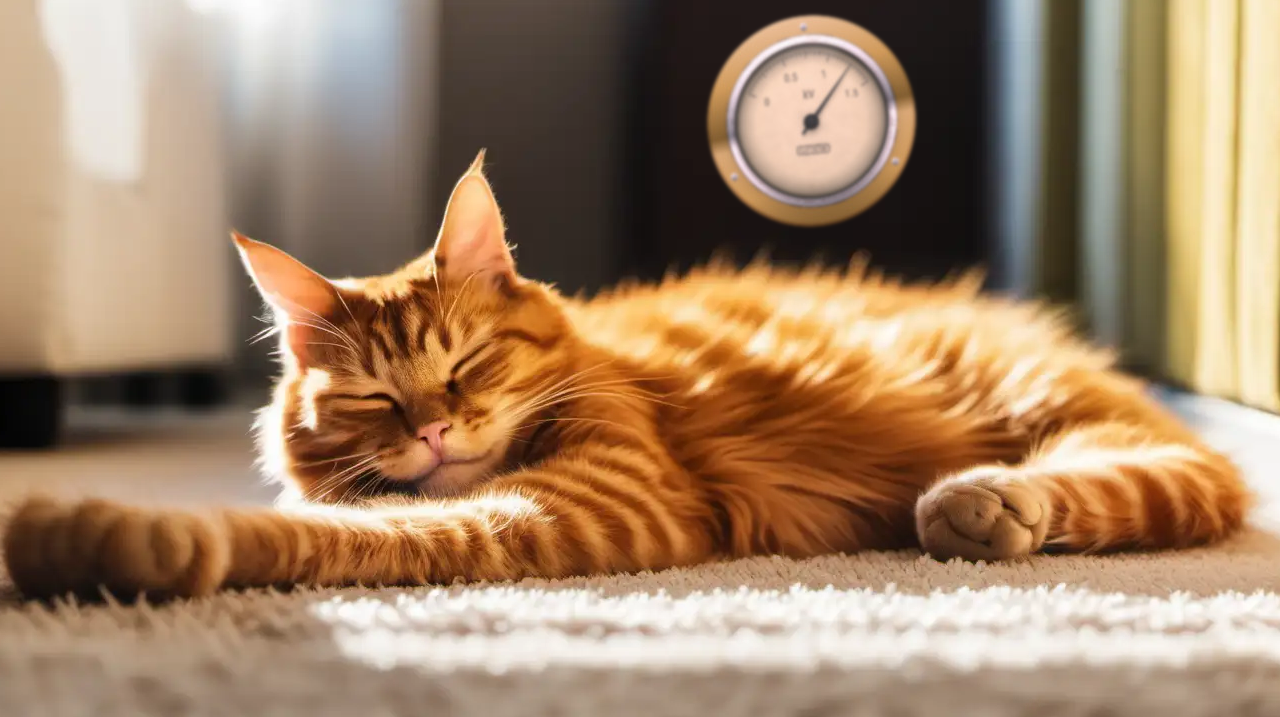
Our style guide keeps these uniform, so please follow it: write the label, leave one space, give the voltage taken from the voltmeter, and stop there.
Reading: 1.25 kV
